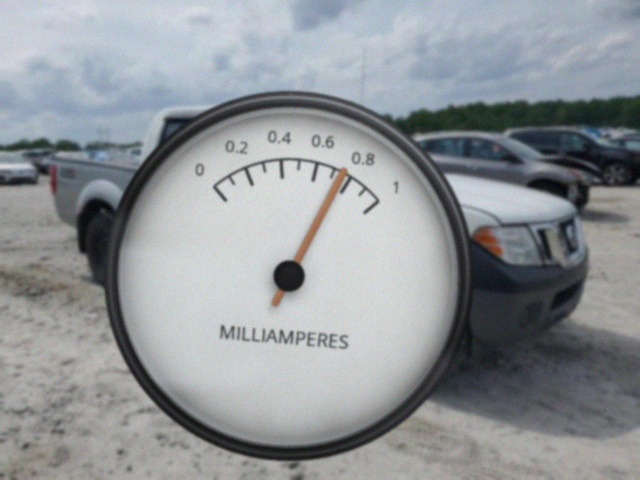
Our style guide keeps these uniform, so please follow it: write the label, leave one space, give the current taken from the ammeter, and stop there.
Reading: 0.75 mA
